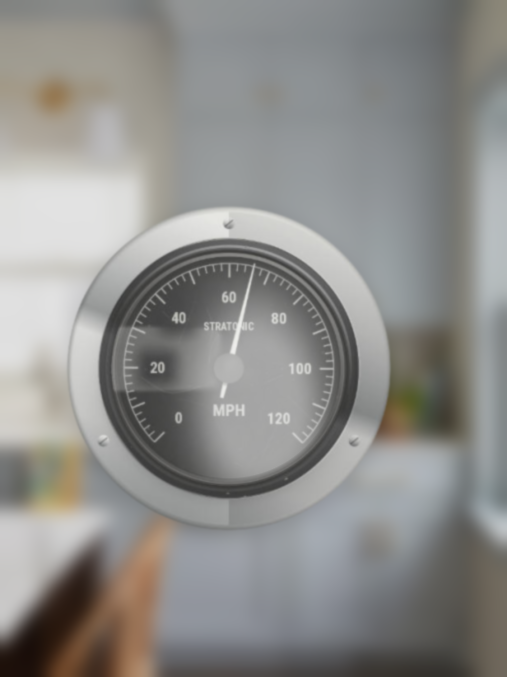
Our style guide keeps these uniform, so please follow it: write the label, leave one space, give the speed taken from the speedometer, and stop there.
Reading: 66 mph
